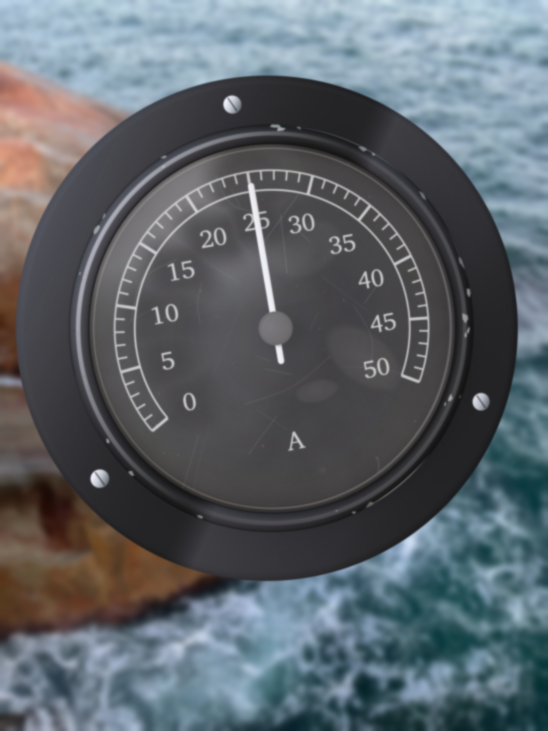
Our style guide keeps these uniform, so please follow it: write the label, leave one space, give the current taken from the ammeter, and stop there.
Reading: 25 A
